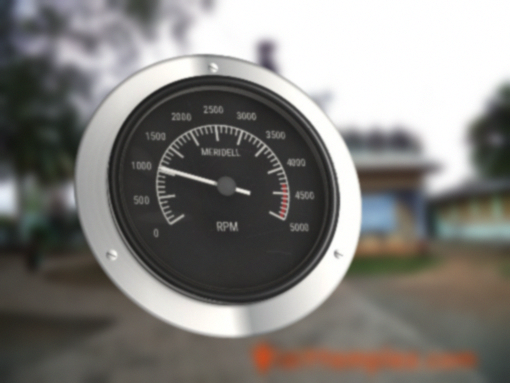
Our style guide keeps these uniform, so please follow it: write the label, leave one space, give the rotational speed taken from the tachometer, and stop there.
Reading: 1000 rpm
